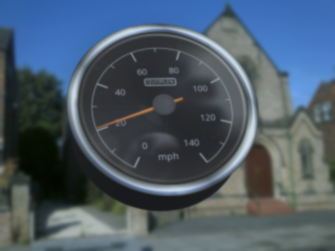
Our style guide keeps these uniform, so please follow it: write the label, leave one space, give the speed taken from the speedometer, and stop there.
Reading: 20 mph
